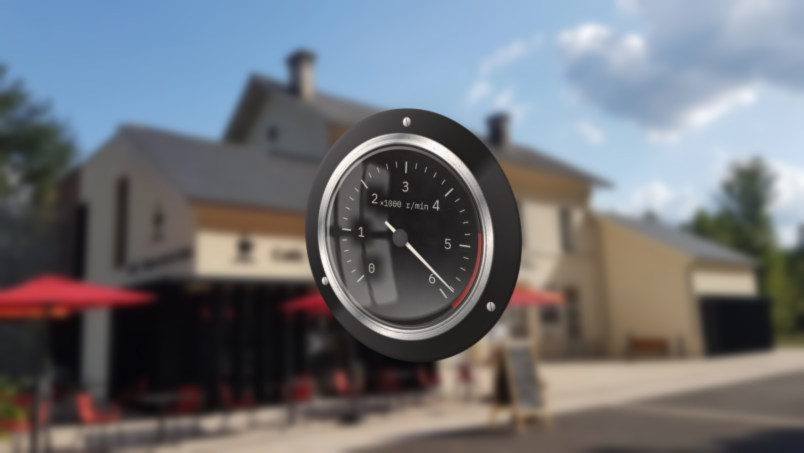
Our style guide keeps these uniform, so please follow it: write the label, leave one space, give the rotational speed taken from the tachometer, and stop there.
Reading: 5800 rpm
